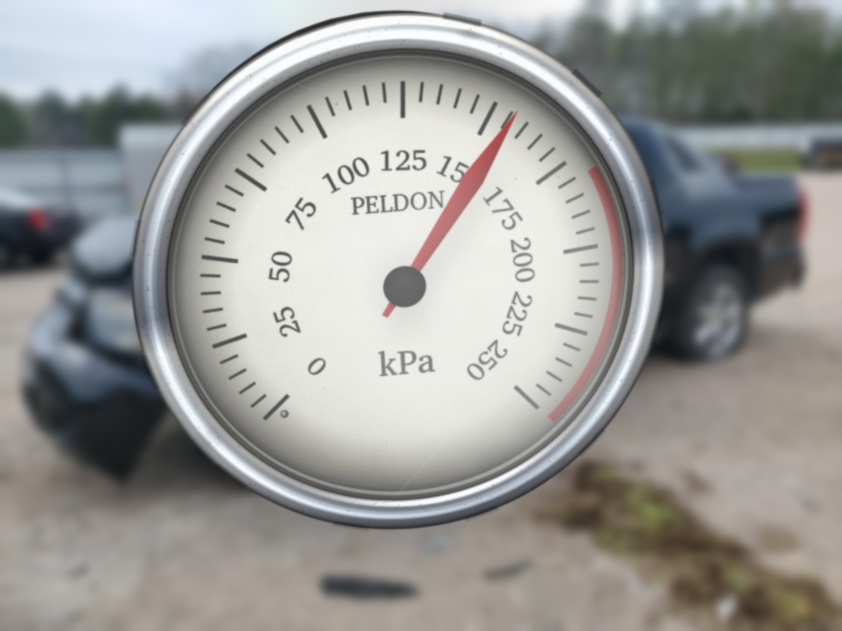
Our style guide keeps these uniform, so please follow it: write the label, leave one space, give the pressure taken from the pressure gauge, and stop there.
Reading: 155 kPa
